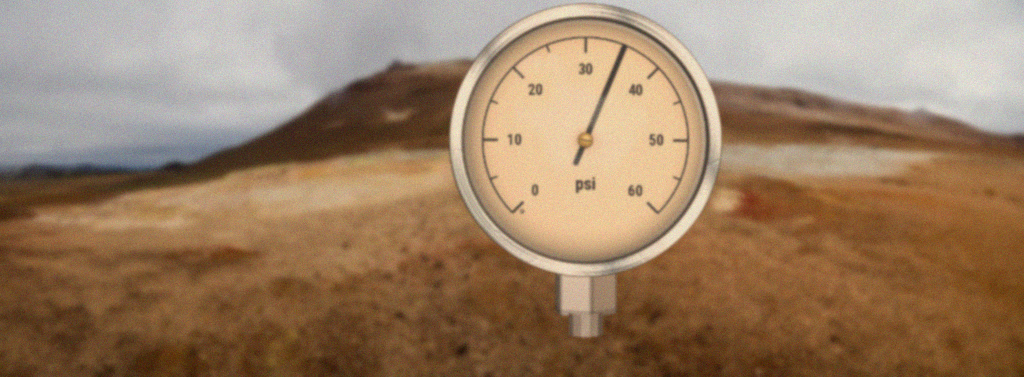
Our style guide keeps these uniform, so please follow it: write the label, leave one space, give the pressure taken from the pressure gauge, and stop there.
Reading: 35 psi
